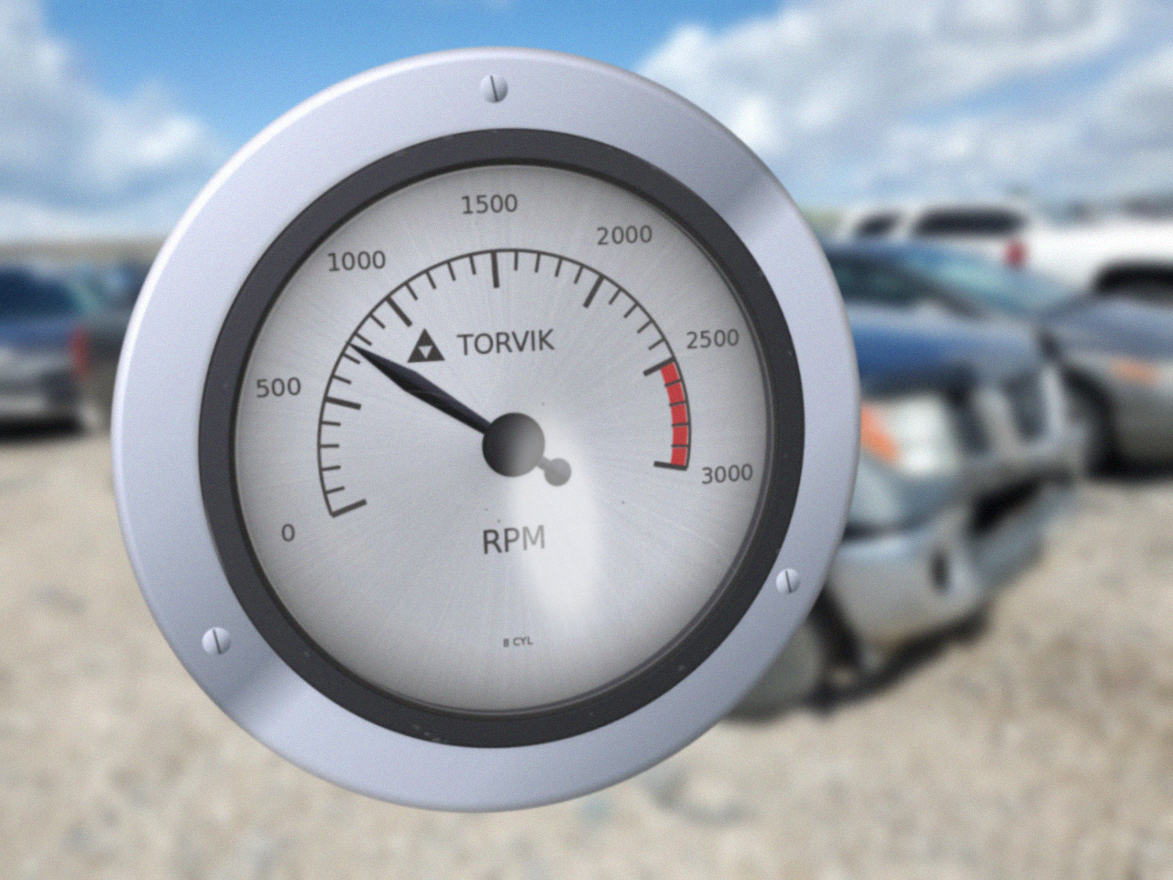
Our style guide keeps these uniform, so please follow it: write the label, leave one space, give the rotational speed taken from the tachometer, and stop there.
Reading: 750 rpm
